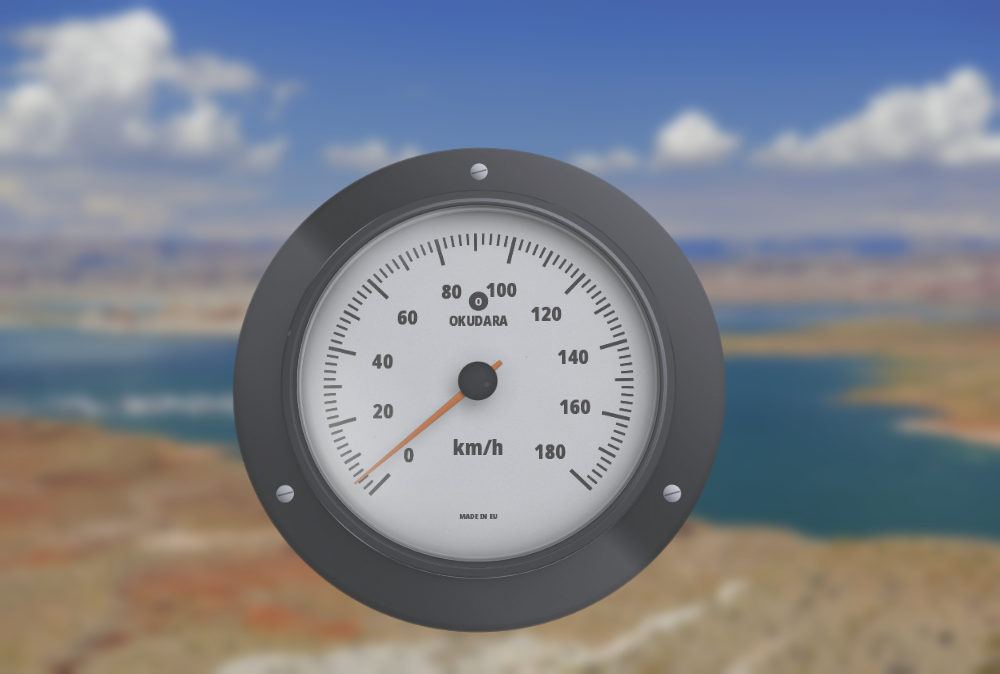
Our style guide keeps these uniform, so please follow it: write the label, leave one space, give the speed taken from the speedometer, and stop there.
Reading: 4 km/h
